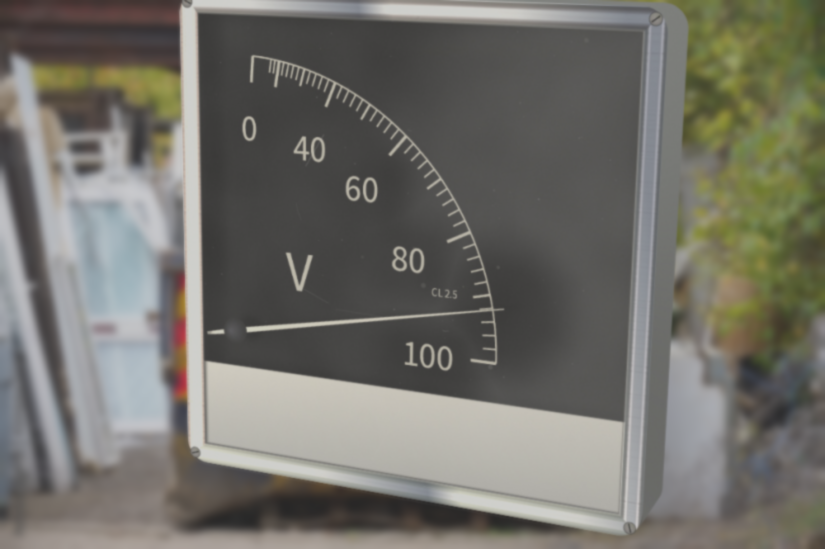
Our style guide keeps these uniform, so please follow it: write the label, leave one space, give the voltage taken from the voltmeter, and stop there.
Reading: 92 V
